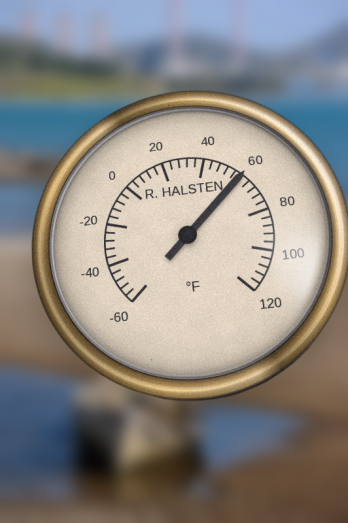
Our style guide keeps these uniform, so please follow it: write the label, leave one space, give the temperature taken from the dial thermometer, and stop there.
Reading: 60 °F
